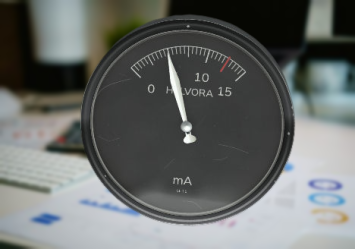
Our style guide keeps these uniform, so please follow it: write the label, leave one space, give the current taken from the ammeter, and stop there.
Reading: 5 mA
